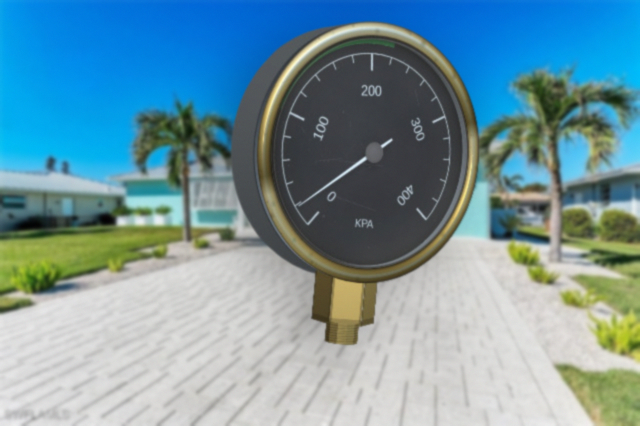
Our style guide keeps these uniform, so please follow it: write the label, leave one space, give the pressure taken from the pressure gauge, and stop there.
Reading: 20 kPa
